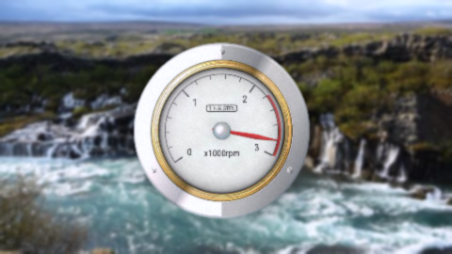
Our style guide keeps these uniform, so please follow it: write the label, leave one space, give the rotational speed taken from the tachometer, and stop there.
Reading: 2800 rpm
